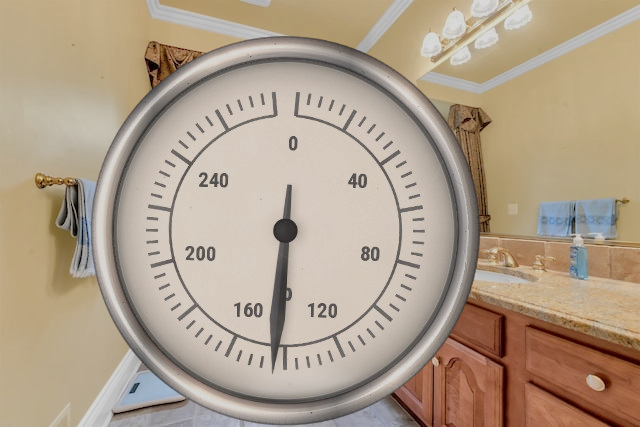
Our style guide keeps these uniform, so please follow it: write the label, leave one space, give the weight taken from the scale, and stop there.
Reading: 144 lb
